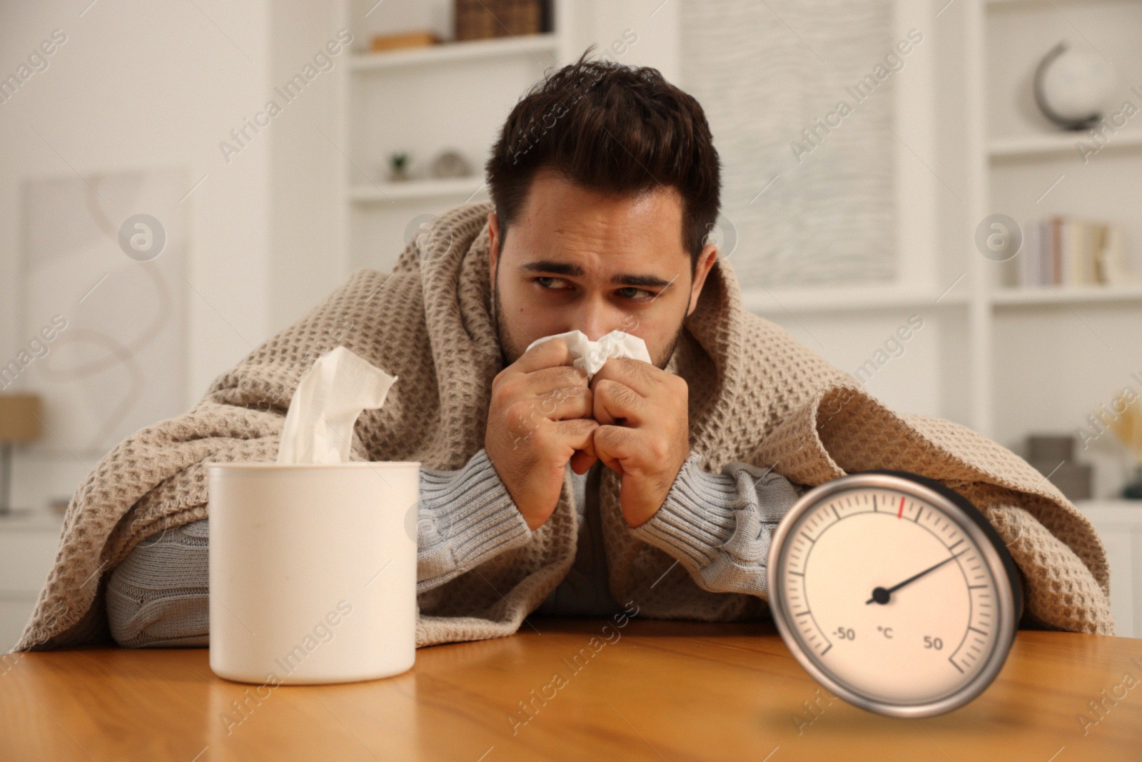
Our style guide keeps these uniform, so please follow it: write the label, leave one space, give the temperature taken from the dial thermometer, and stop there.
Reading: 22 °C
